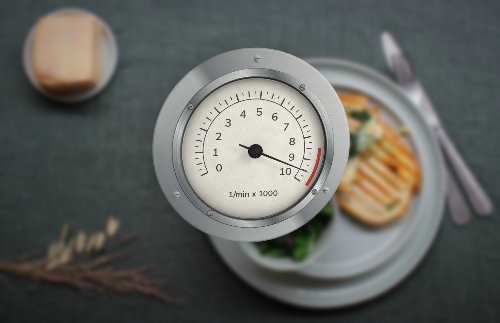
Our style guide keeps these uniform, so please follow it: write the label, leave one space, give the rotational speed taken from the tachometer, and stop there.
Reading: 9500 rpm
